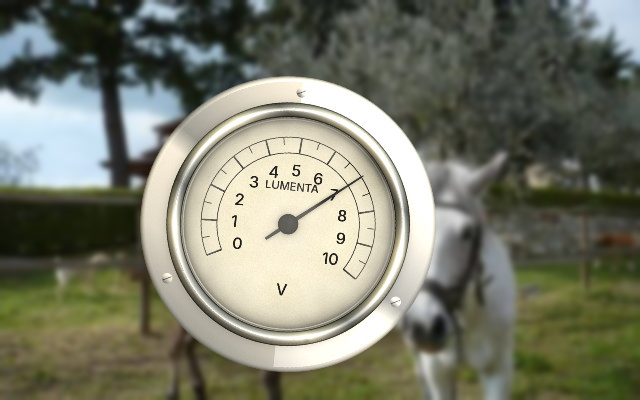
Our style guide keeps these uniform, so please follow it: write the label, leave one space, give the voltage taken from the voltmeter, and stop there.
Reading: 7 V
